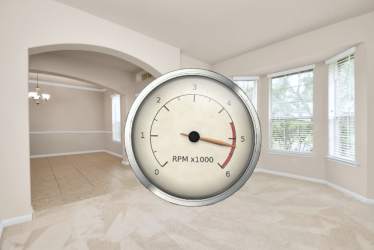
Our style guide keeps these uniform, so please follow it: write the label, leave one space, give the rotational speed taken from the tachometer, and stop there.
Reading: 5250 rpm
